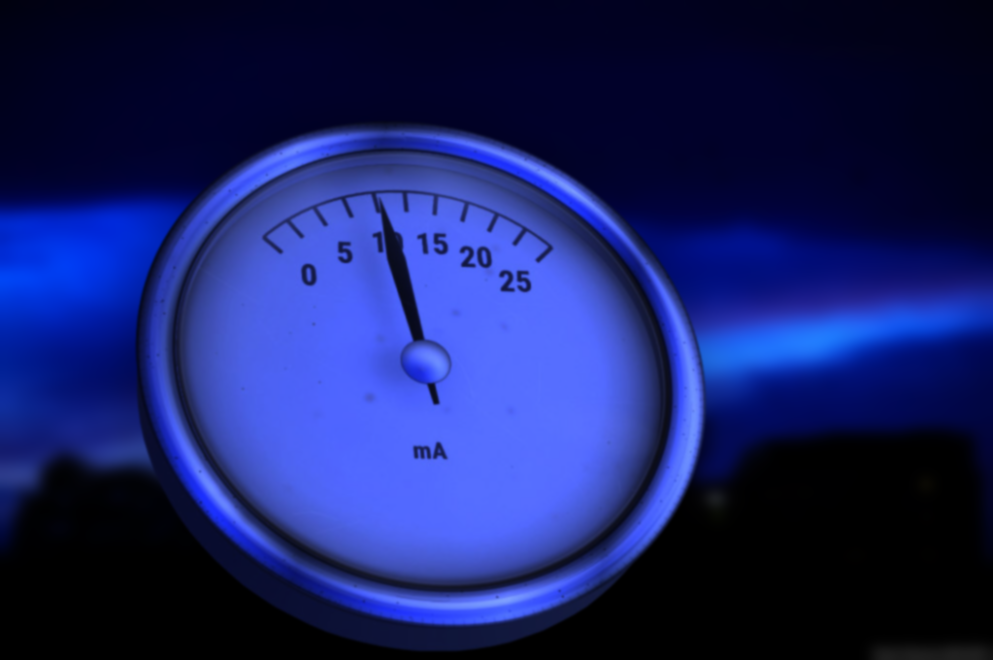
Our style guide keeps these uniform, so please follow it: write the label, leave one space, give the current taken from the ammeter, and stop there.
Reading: 10 mA
